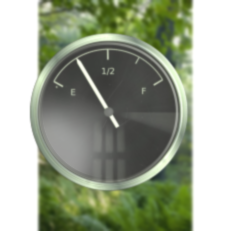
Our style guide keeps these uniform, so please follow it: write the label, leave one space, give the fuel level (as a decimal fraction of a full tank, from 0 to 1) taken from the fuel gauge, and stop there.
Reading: 0.25
